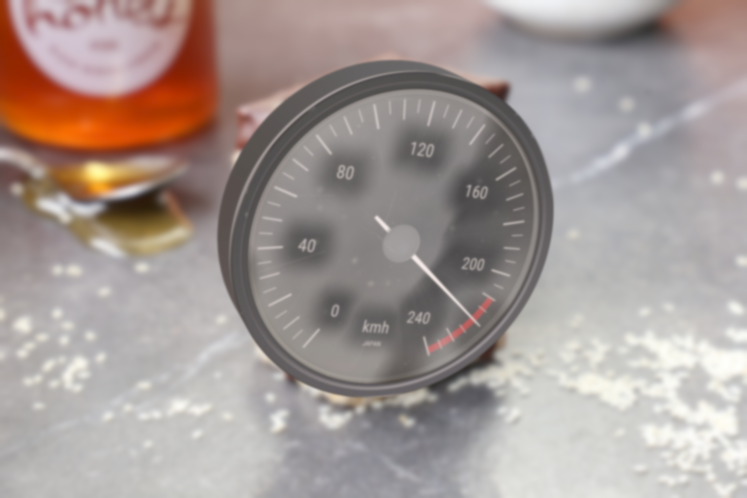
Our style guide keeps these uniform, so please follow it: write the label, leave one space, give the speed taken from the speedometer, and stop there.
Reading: 220 km/h
